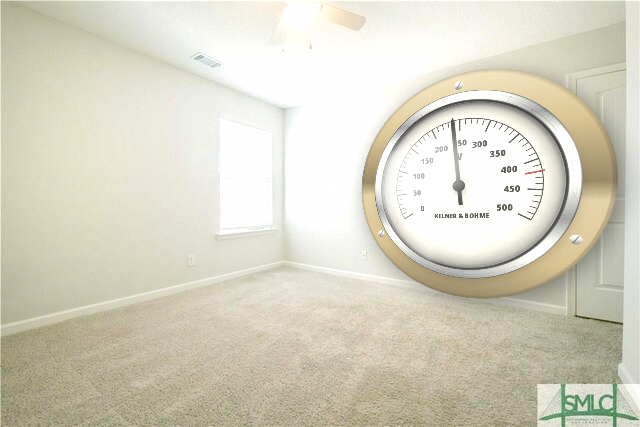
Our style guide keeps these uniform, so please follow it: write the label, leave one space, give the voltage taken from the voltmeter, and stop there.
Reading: 240 V
